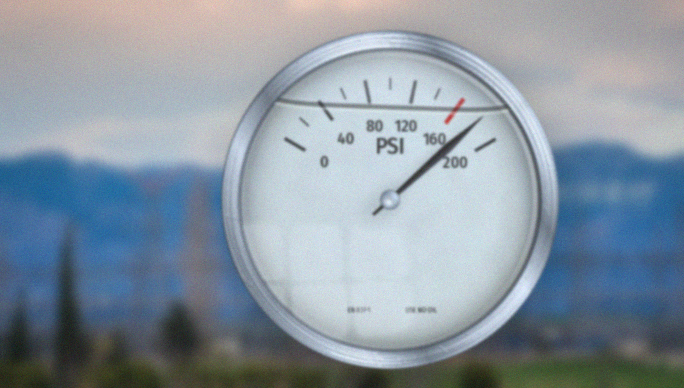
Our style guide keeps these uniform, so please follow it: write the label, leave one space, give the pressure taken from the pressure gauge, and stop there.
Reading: 180 psi
